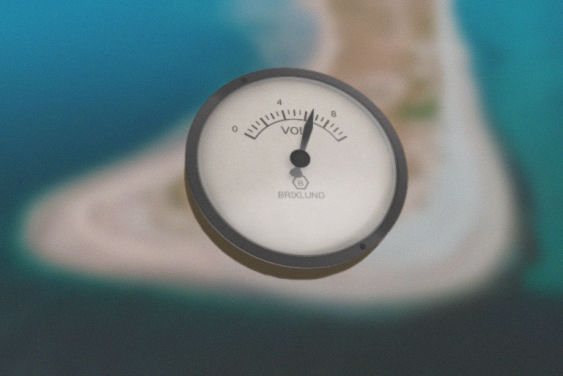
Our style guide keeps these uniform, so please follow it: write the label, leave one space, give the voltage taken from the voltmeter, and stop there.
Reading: 6.5 V
